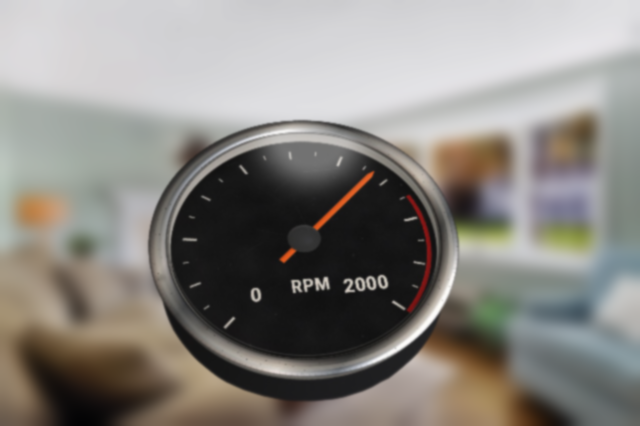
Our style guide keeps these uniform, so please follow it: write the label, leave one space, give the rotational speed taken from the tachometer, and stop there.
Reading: 1350 rpm
